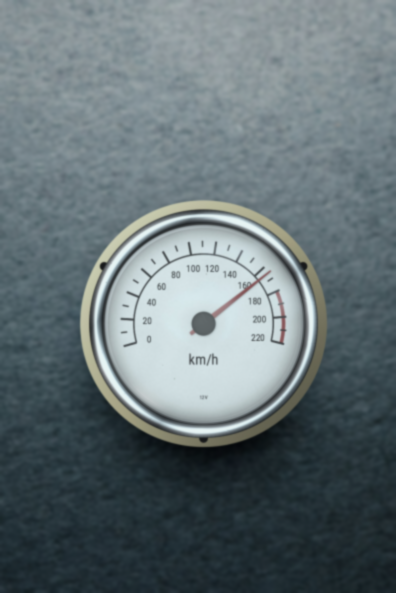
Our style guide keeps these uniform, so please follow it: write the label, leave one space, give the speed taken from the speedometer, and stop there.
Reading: 165 km/h
